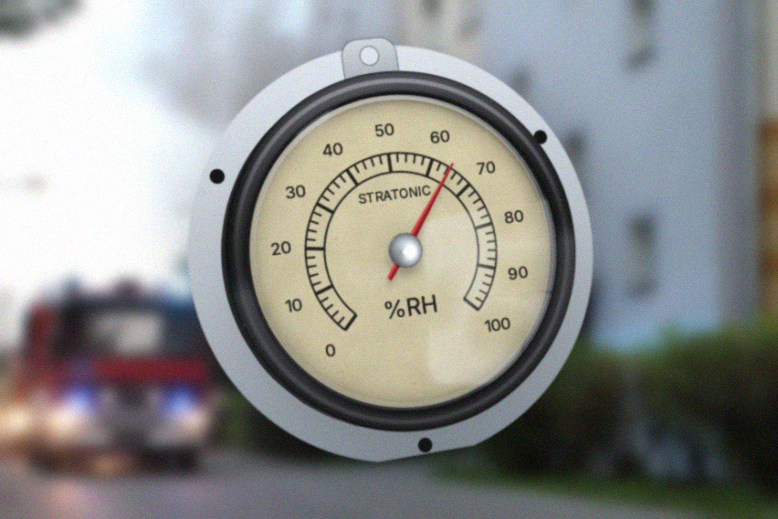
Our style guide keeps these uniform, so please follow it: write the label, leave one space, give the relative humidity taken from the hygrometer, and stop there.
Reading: 64 %
